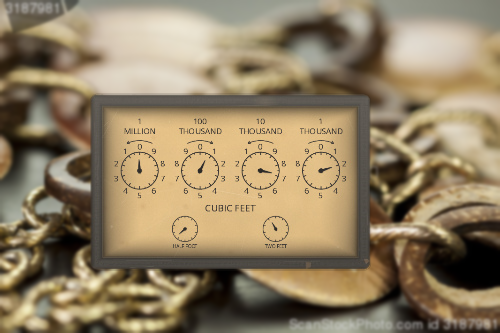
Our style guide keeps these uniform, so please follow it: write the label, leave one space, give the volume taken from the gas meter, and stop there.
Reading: 7200 ft³
